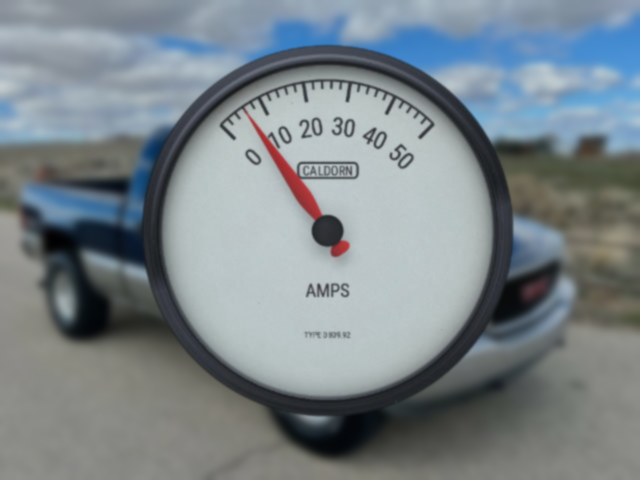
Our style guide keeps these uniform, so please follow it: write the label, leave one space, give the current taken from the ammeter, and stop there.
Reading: 6 A
